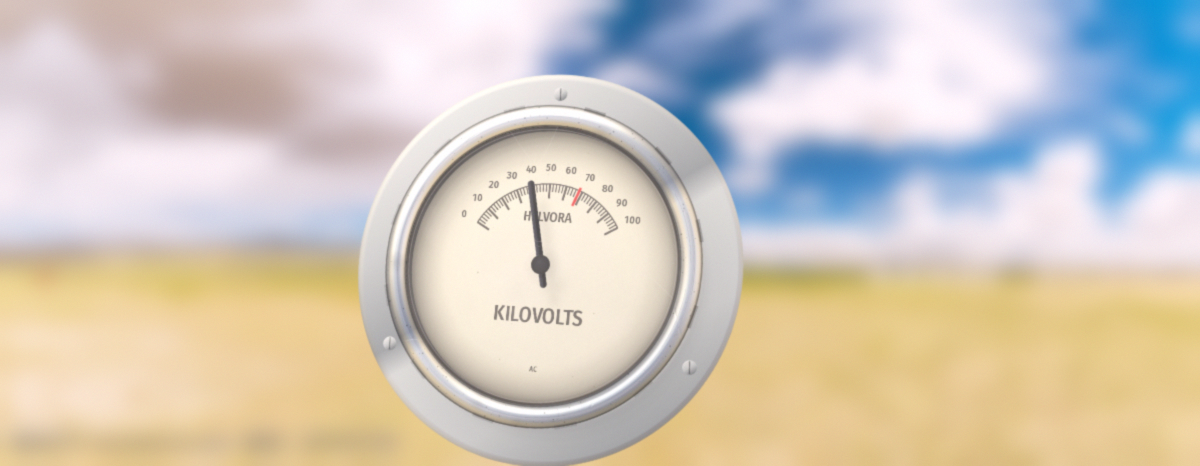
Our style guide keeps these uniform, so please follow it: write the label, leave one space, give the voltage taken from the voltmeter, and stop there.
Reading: 40 kV
